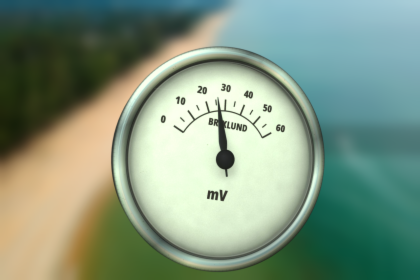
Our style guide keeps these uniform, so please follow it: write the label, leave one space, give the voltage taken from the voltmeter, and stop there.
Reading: 25 mV
